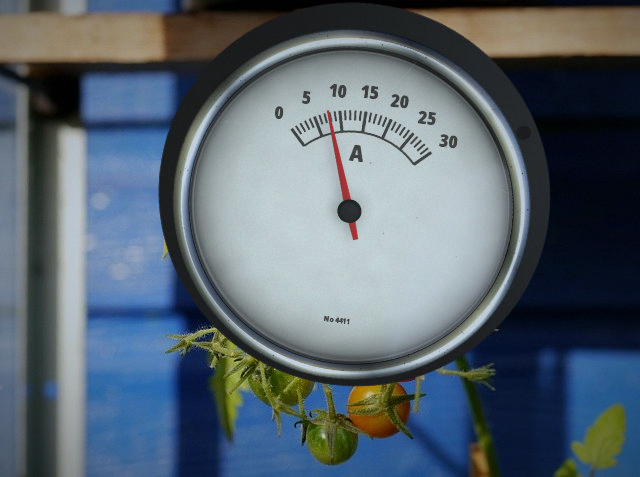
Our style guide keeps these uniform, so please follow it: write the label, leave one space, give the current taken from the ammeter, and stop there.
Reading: 8 A
